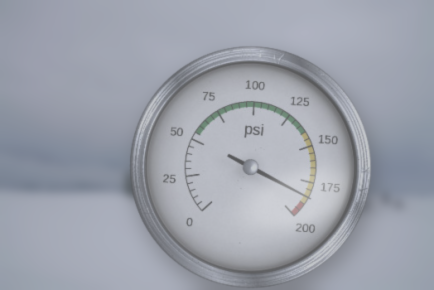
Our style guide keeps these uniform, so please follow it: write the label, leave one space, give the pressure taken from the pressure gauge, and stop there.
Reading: 185 psi
